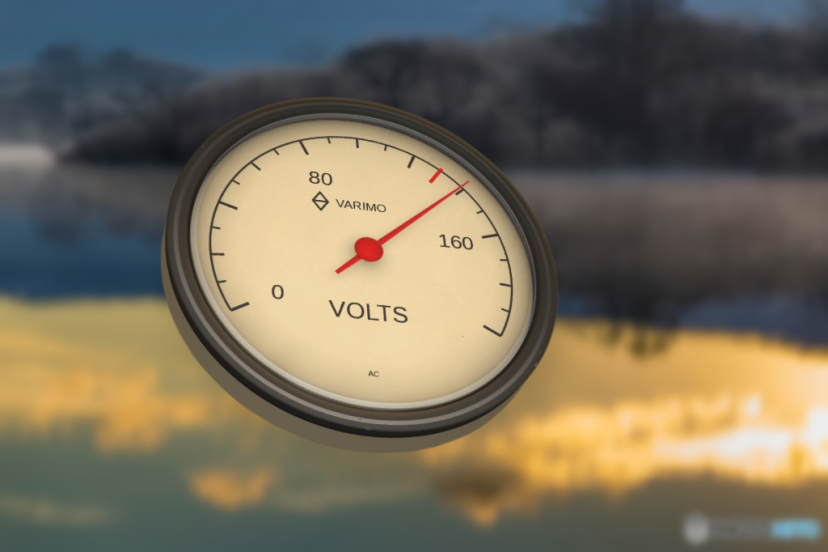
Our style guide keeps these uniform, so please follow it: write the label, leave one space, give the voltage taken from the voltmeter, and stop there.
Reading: 140 V
